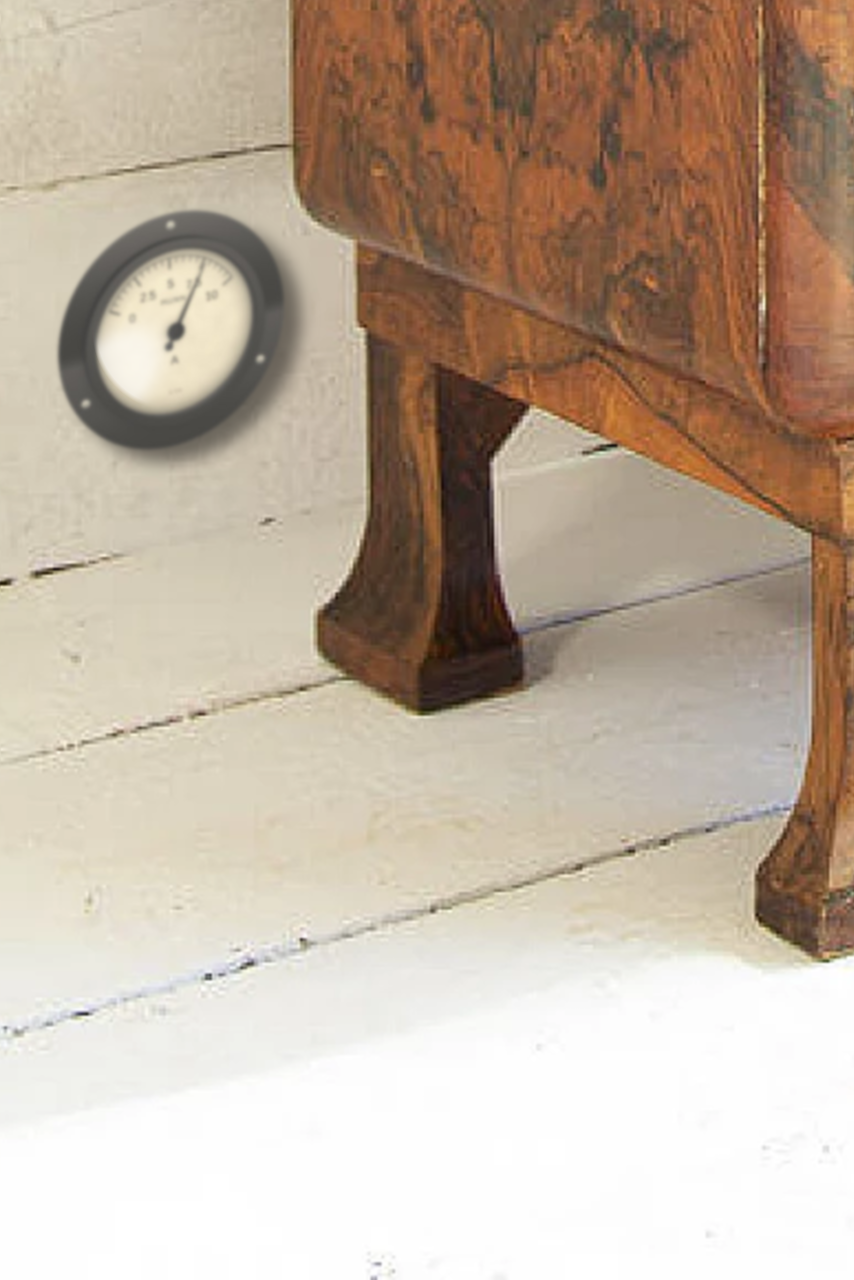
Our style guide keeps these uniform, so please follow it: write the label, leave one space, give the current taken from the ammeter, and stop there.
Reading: 7.5 A
